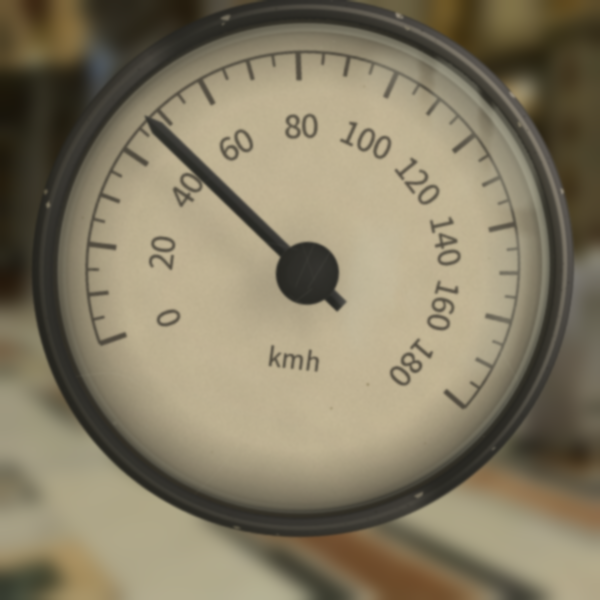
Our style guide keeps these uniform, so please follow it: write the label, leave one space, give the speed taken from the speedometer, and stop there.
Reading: 47.5 km/h
